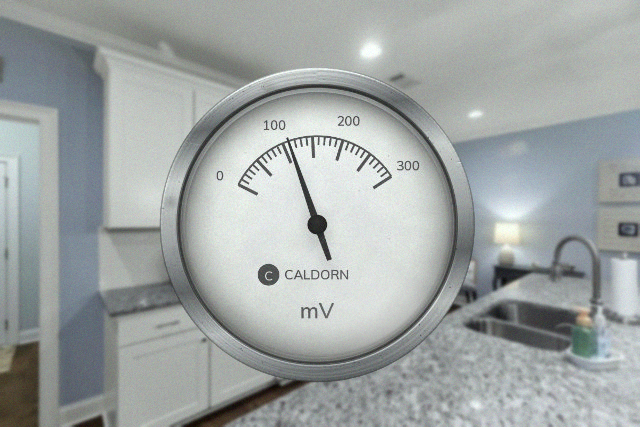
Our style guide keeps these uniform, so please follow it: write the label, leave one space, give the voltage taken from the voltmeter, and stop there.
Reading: 110 mV
